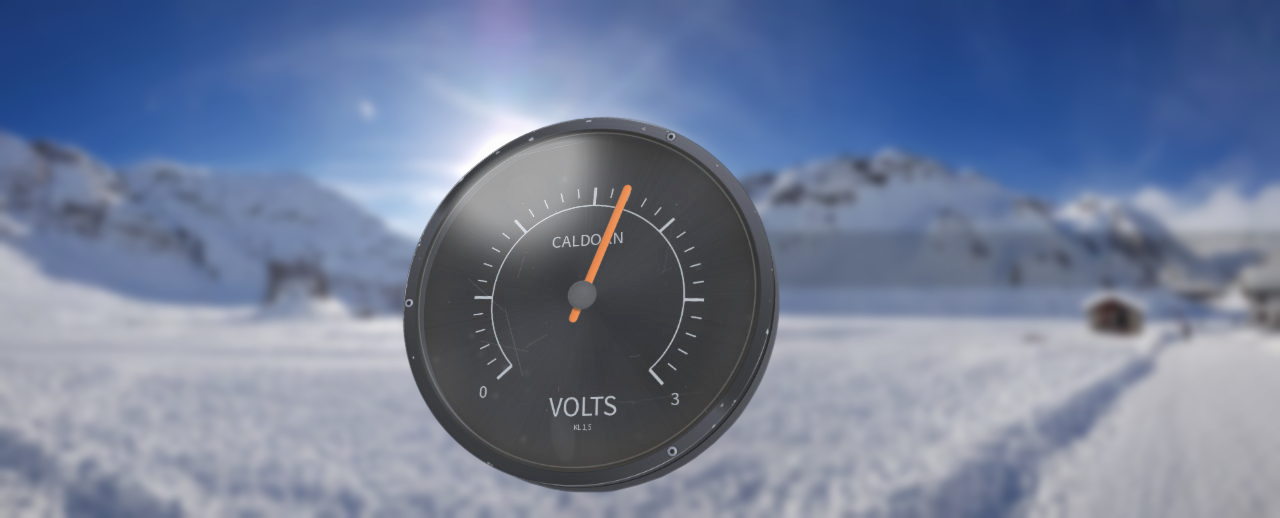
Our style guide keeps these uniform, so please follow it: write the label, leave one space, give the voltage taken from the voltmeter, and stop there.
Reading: 1.7 V
